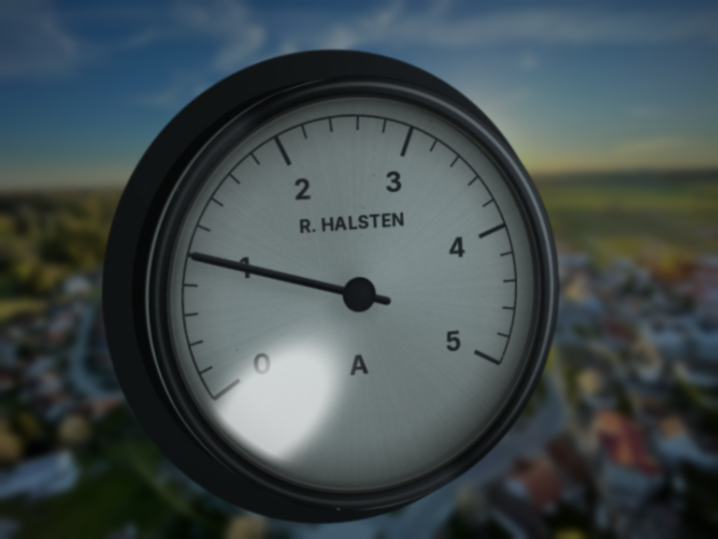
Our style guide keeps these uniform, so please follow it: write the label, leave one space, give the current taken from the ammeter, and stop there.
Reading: 1 A
